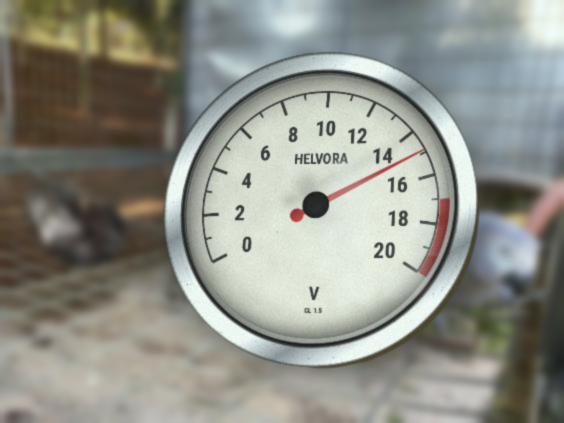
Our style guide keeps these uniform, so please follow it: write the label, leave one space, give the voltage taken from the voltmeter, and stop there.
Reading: 15 V
